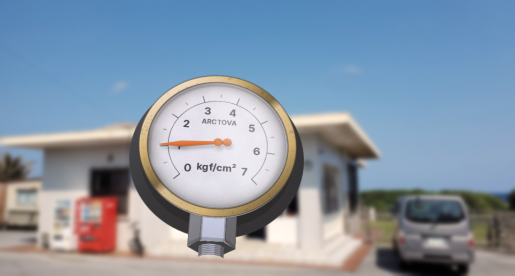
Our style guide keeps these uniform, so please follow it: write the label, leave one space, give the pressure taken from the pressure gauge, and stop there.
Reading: 1 kg/cm²
